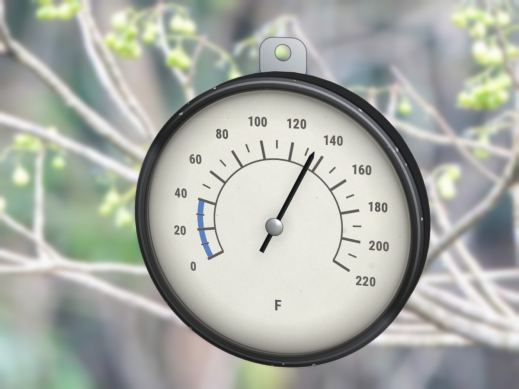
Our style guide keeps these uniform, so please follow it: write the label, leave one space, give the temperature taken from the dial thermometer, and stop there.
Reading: 135 °F
